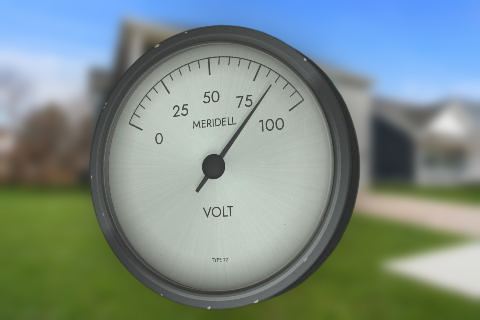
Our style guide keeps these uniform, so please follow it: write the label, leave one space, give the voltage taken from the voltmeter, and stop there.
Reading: 85 V
